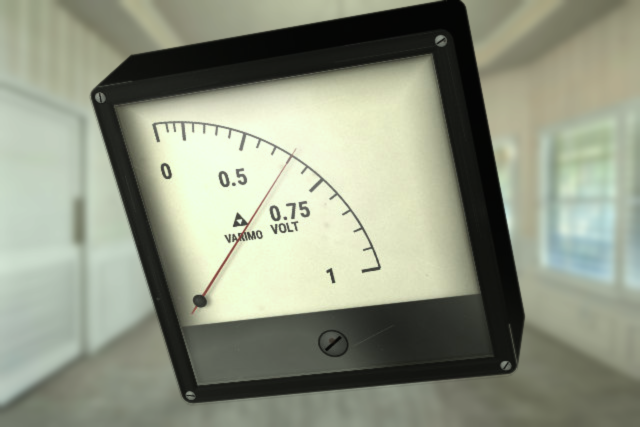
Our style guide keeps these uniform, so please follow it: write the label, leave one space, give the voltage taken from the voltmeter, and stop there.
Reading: 0.65 V
